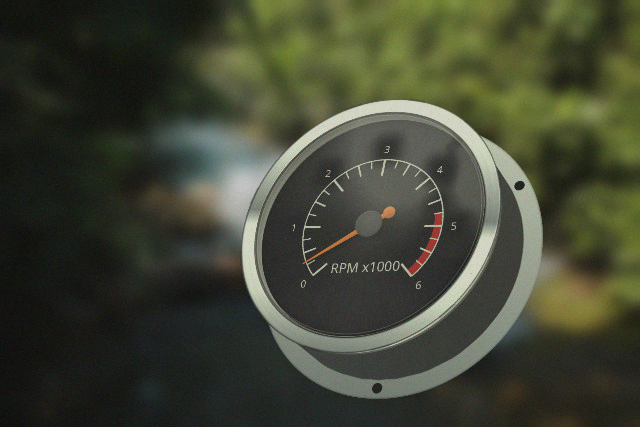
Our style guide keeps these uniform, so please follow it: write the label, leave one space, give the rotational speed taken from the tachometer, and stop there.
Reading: 250 rpm
